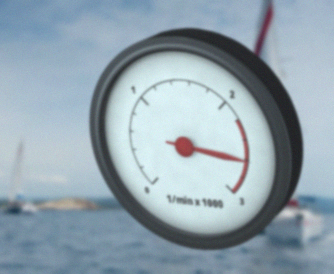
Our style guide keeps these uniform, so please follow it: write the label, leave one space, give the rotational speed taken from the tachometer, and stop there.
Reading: 2600 rpm
